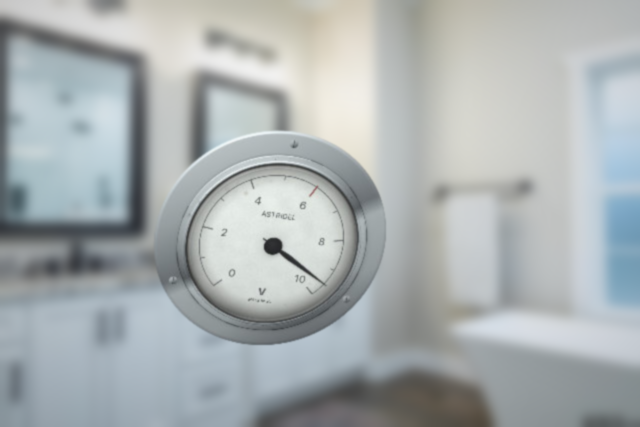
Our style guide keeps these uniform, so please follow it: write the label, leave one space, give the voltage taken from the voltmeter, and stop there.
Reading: 9.5 V
